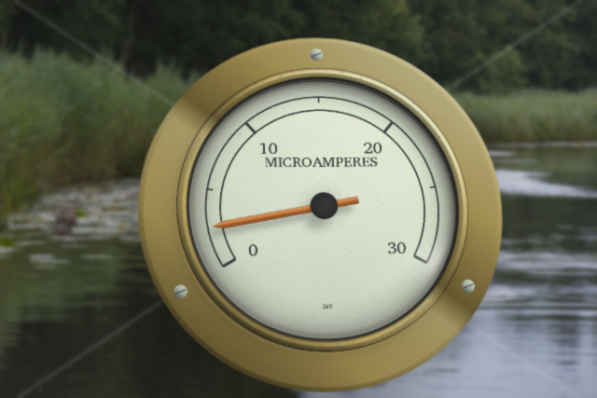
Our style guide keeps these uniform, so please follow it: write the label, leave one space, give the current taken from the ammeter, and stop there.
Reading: 2.5 µA
